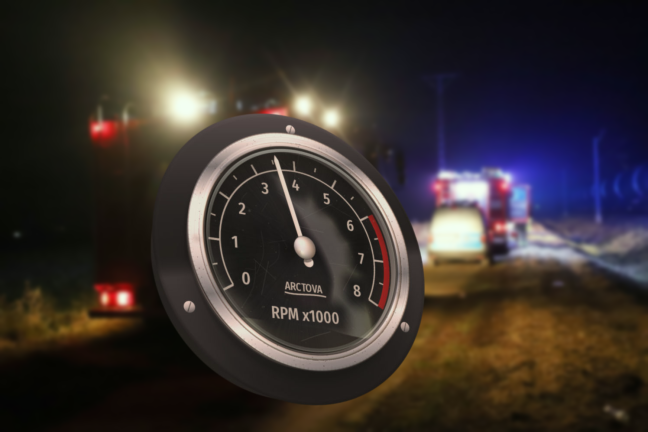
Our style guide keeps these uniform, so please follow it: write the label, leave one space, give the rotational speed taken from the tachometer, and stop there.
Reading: 3500 rpm
